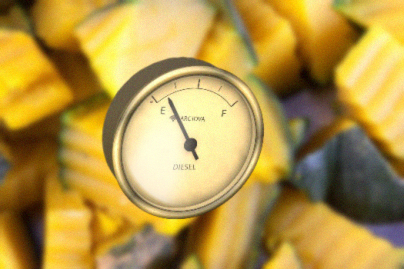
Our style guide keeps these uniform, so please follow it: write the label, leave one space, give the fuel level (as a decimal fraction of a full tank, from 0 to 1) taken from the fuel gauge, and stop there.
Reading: 0.125
